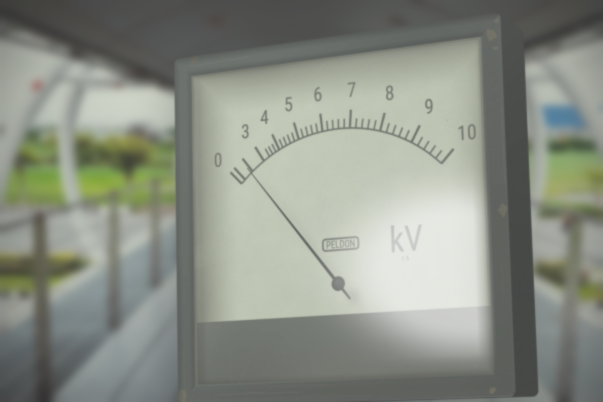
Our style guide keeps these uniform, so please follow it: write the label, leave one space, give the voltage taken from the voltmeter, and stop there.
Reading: 2 kV
